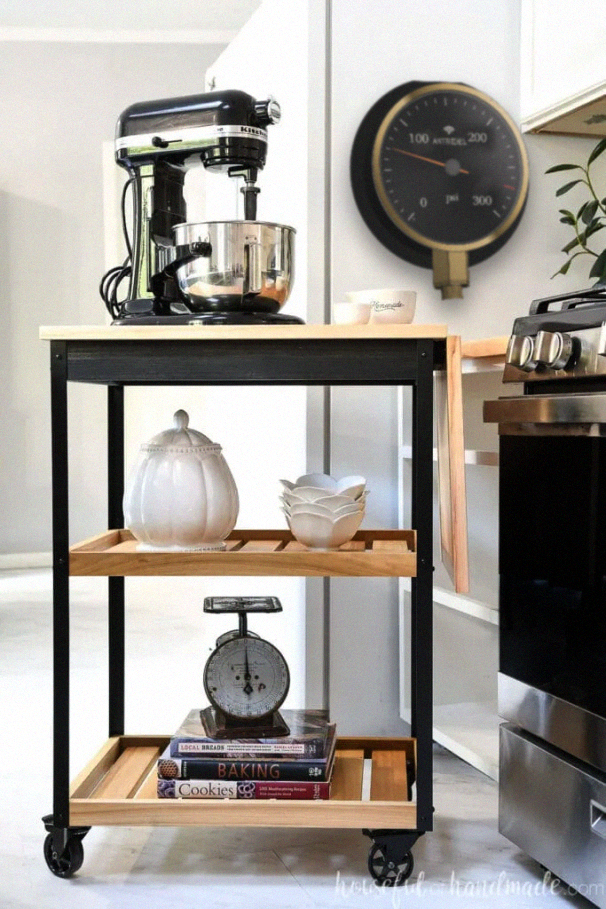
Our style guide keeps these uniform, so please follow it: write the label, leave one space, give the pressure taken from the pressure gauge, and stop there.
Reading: 70 psi
